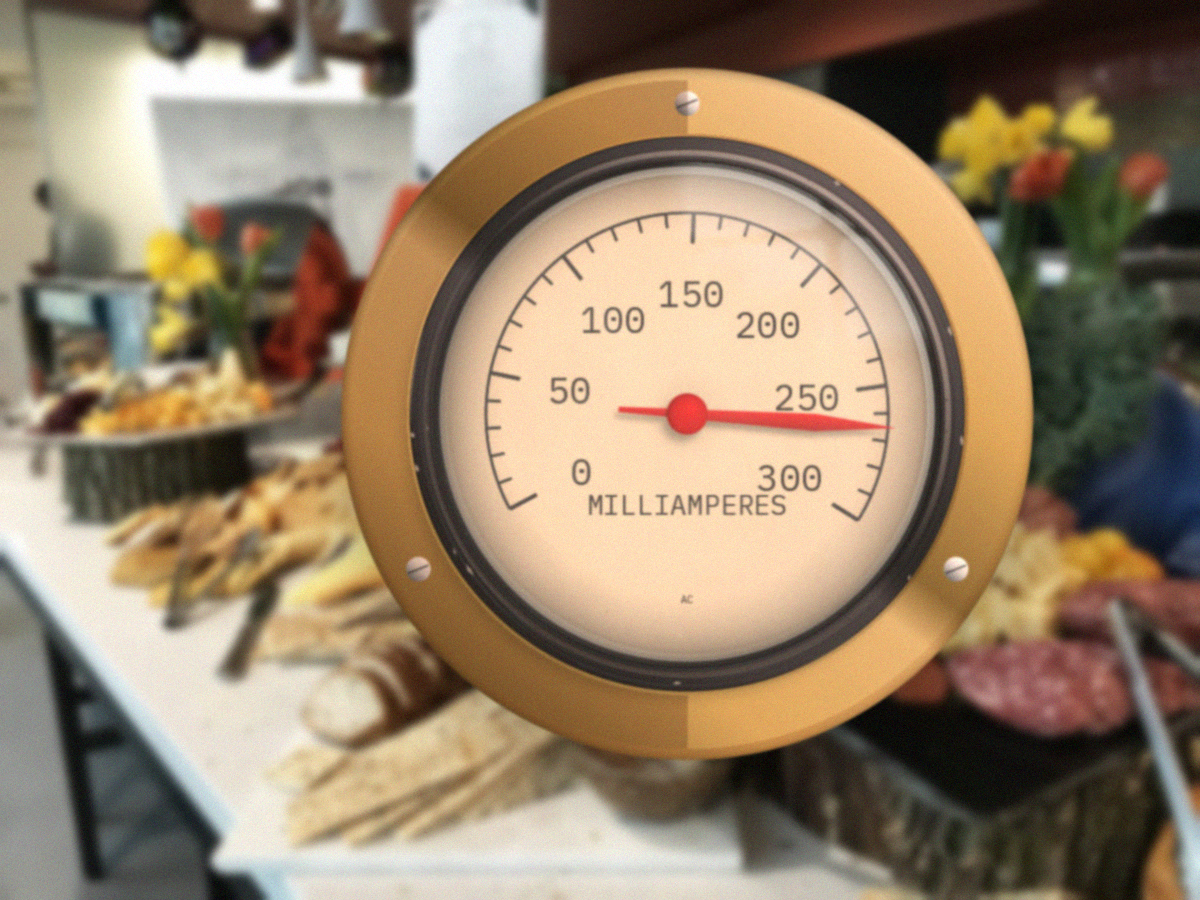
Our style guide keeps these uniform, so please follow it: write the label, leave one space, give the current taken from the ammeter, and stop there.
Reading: 265 mA
